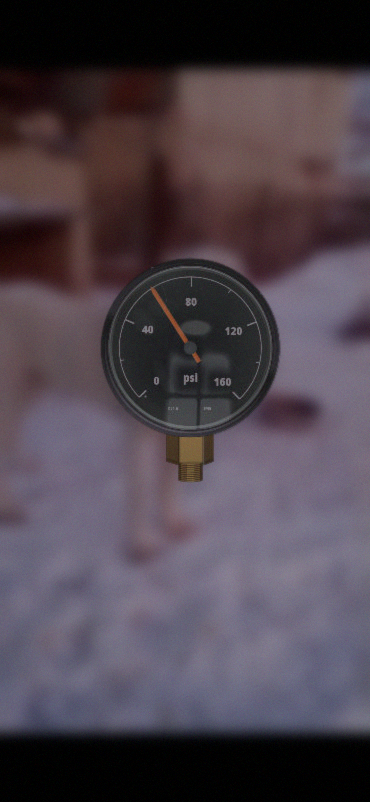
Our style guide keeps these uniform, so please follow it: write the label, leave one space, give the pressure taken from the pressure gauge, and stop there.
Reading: 60 psi
